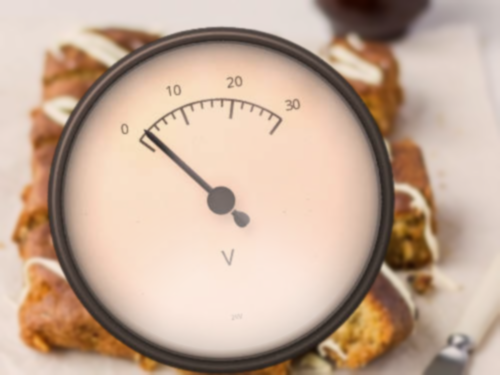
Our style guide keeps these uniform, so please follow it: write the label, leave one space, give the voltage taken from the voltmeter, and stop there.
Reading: 2 V
